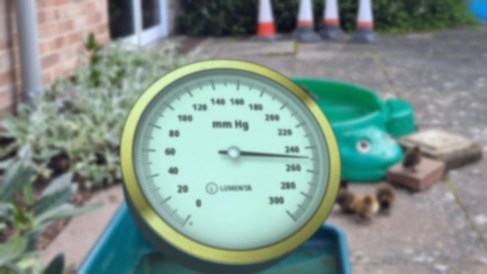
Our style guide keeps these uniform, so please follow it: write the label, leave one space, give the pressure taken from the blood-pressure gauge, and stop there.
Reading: 250 mmHg
